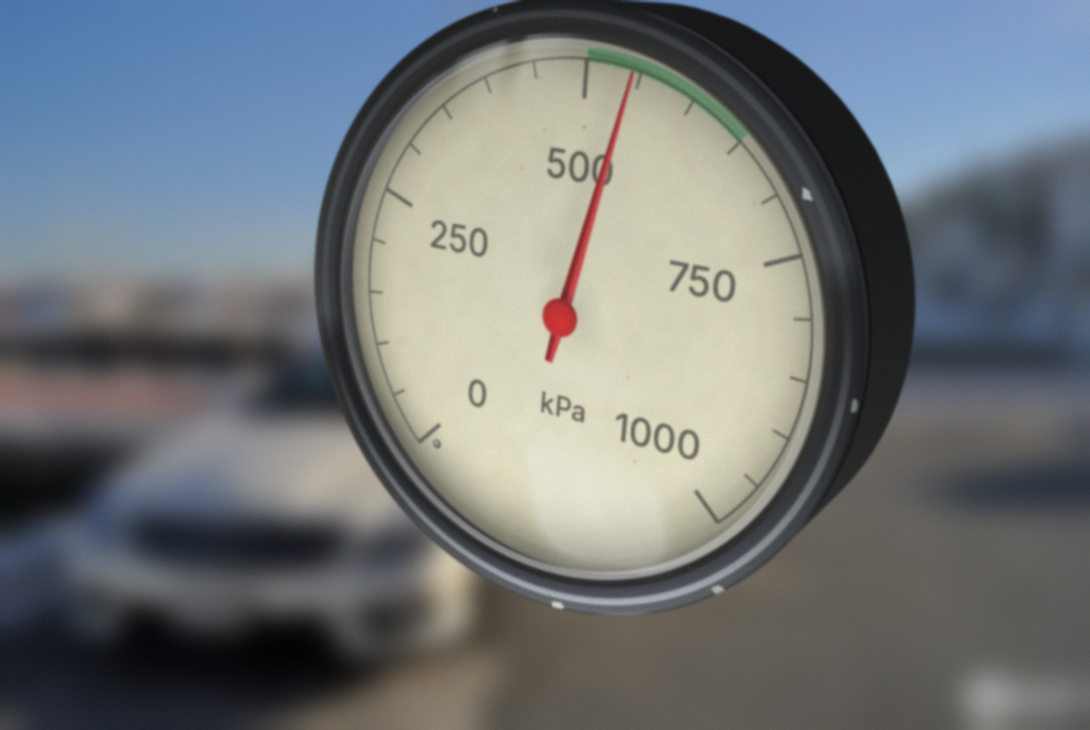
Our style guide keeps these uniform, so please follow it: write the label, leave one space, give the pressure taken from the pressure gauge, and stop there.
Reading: 550 kPa
